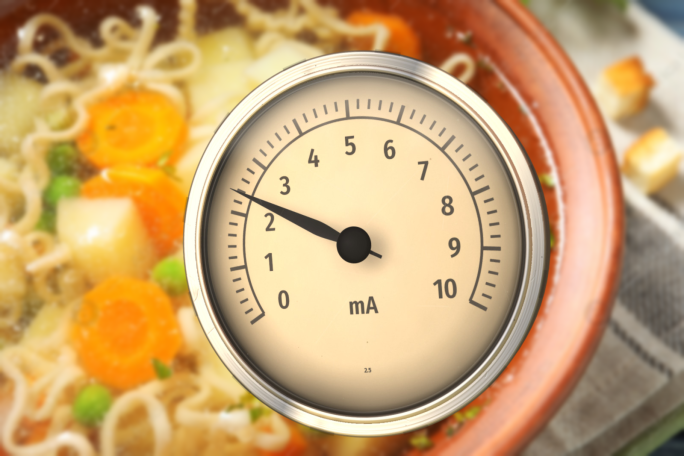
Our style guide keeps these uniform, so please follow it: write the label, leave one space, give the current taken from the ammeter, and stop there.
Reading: 2.4 mA
